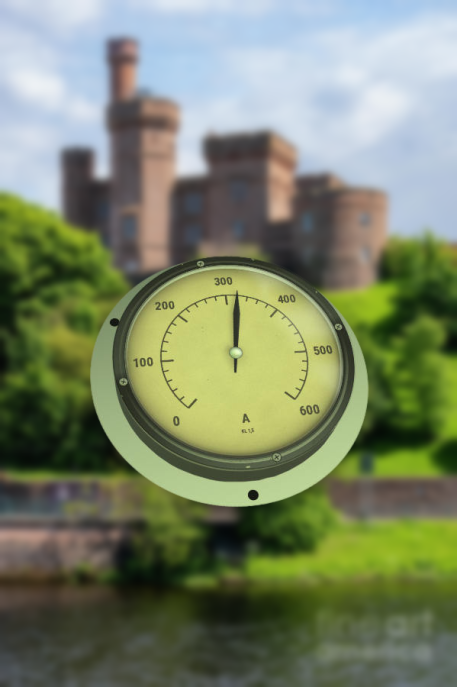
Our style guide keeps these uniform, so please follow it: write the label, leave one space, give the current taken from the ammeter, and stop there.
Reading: 320 A
